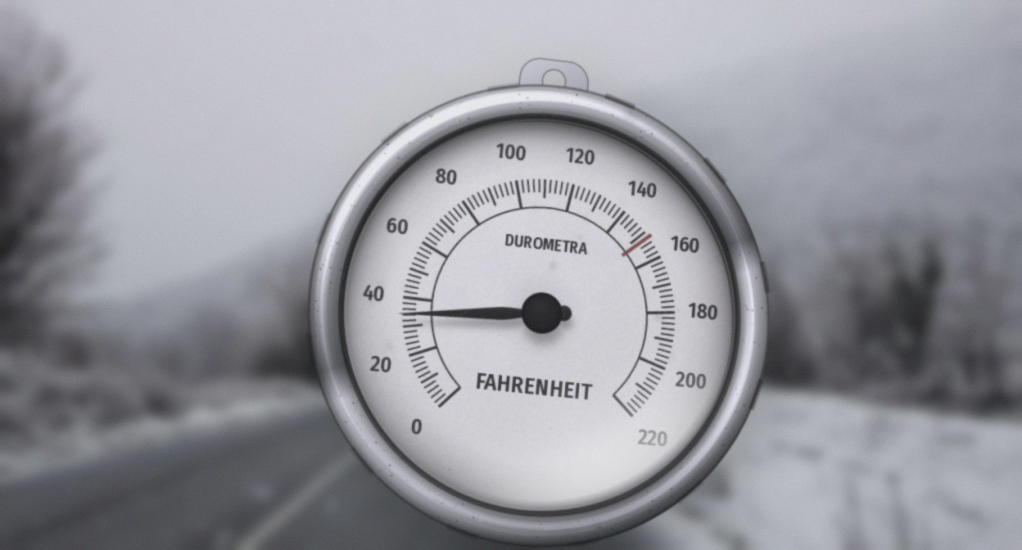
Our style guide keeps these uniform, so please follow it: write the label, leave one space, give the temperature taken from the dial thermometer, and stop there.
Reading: 34 °F
